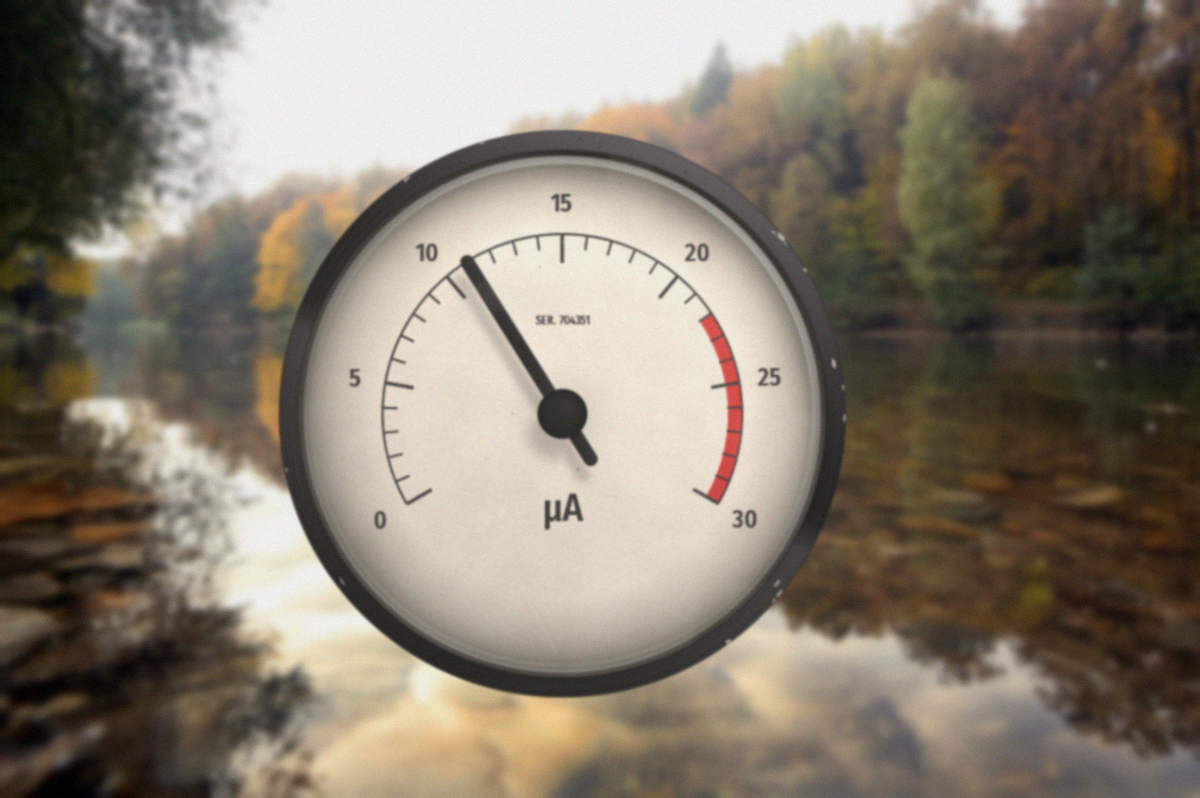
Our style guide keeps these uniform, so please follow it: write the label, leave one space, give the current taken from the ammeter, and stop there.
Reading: 11 µA
